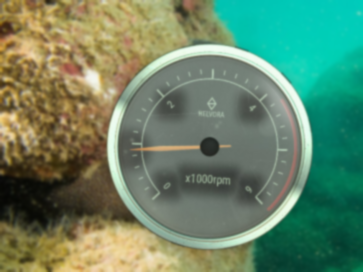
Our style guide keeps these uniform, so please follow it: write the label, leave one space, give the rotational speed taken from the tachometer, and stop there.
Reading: 900 rpm
